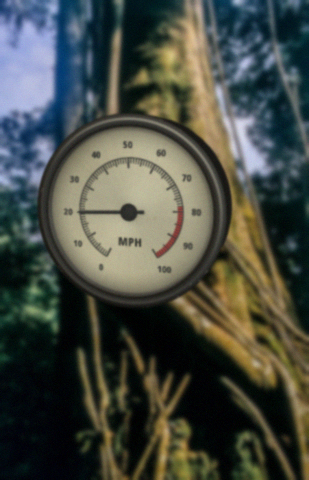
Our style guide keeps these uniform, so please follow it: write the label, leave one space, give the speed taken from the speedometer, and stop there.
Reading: 20 mph
